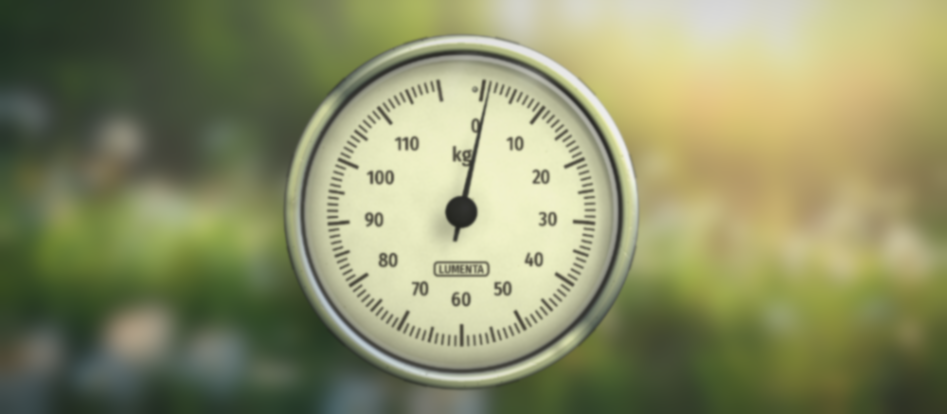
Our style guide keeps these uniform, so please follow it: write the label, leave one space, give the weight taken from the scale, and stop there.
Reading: 1 kg
